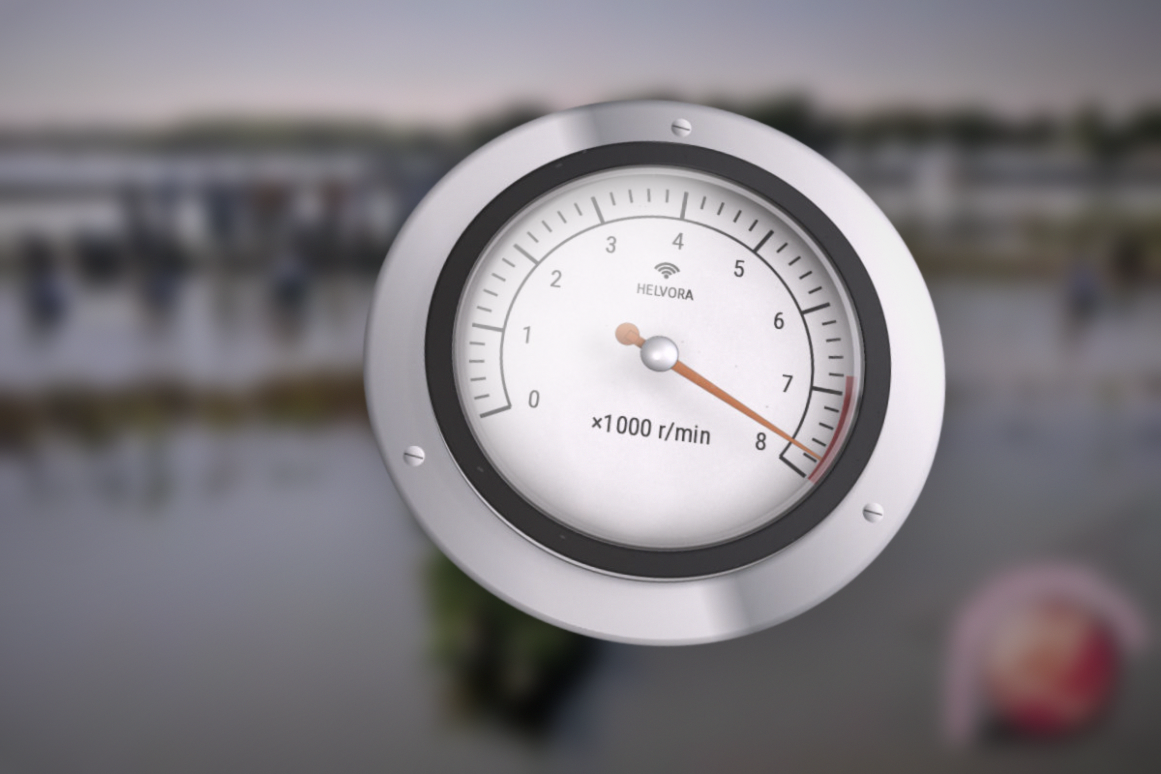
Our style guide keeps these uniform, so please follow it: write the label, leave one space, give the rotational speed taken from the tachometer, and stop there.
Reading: 7800 rpm
